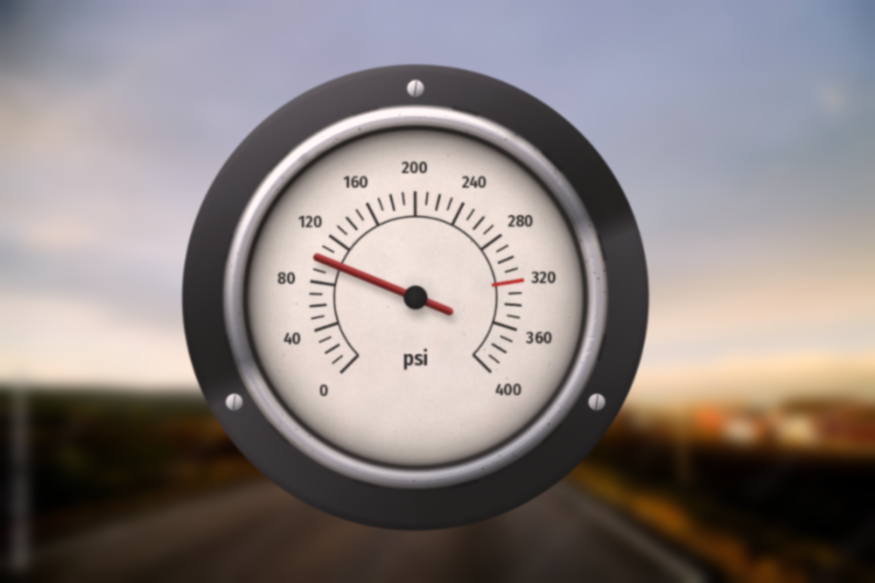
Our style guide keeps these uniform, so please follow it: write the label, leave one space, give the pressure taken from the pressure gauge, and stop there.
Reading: 100 psi
